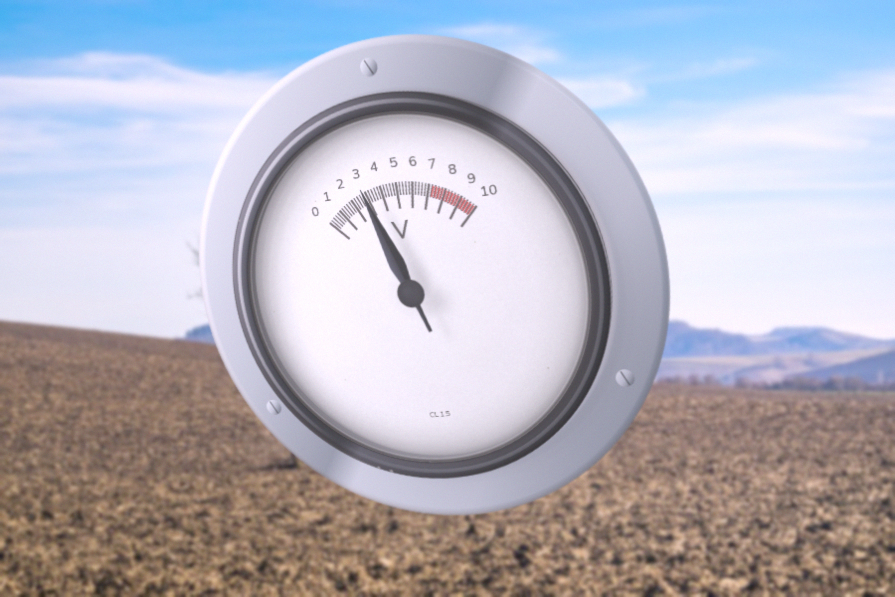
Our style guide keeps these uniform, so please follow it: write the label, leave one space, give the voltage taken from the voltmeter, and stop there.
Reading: 3 V
